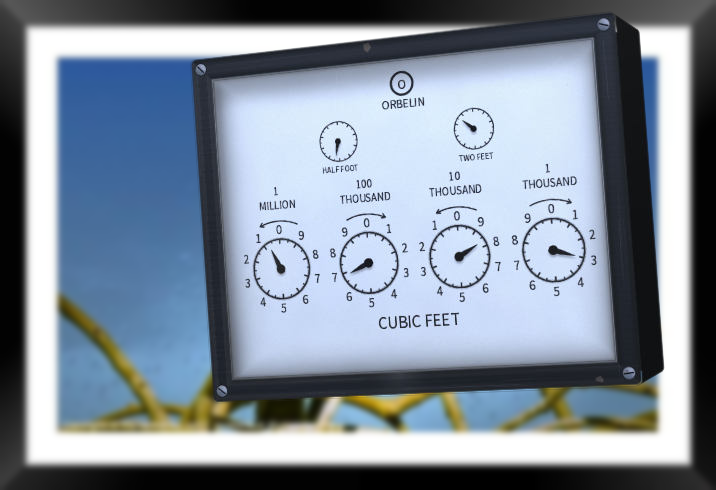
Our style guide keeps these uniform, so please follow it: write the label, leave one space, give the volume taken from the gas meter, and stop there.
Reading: 68300 ft³
